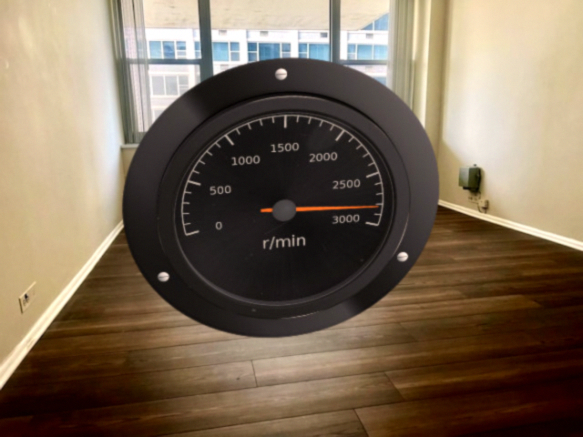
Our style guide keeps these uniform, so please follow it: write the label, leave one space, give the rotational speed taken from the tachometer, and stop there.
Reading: 2800 rpm
